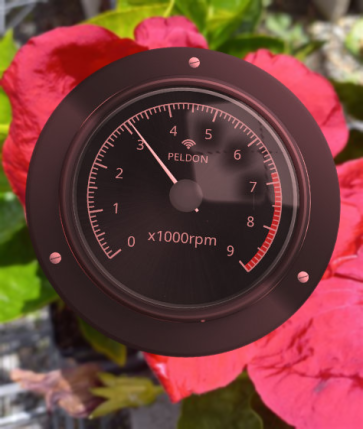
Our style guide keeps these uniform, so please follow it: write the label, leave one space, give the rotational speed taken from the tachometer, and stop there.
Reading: 3100 rpm
